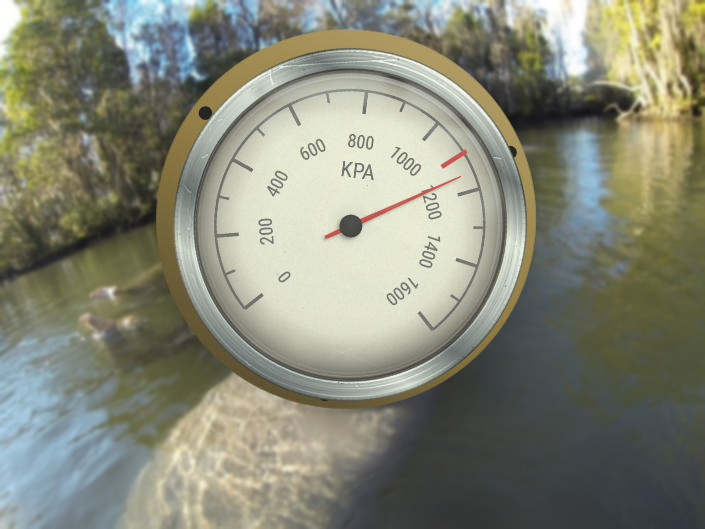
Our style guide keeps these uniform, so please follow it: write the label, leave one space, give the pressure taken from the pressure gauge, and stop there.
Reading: 1150 kPa
